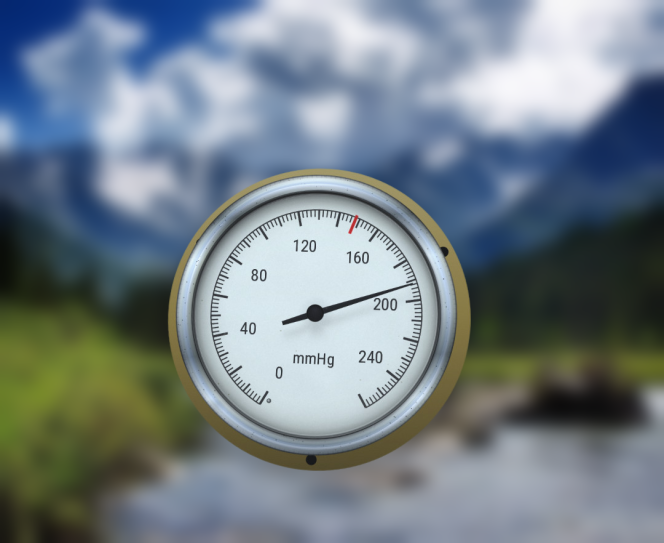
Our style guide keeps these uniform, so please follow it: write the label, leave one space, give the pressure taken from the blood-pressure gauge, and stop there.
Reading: 192 mmHg
